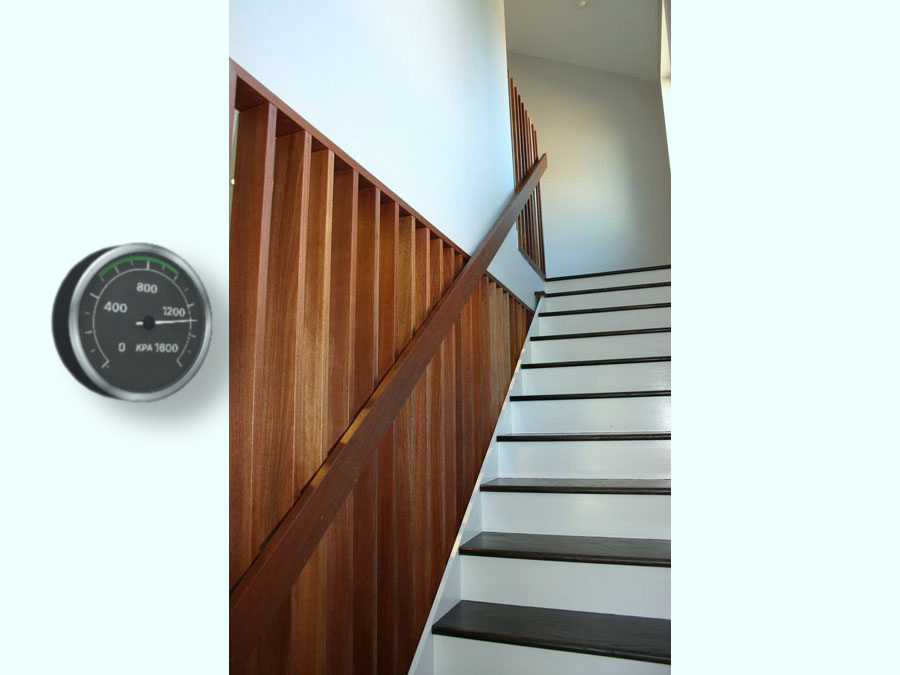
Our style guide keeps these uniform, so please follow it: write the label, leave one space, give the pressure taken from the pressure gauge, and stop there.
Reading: 1300 kPa
